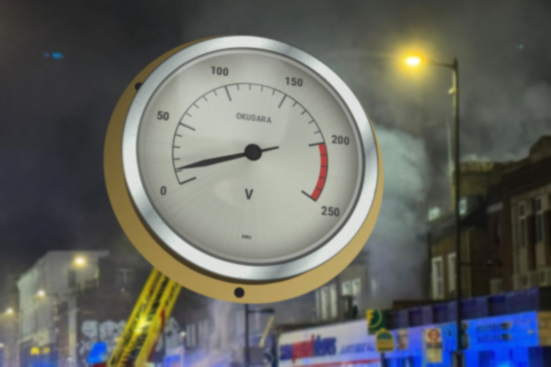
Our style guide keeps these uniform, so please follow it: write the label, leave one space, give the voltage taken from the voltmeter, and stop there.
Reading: 10 V
